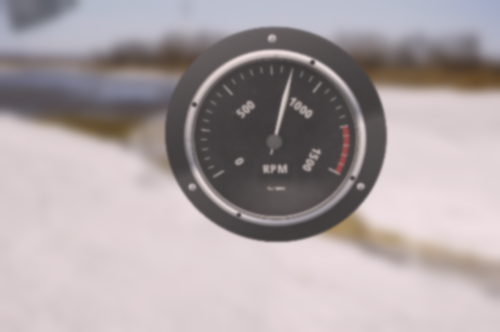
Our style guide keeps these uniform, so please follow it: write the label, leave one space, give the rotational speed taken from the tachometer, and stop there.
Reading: 850 rpm
